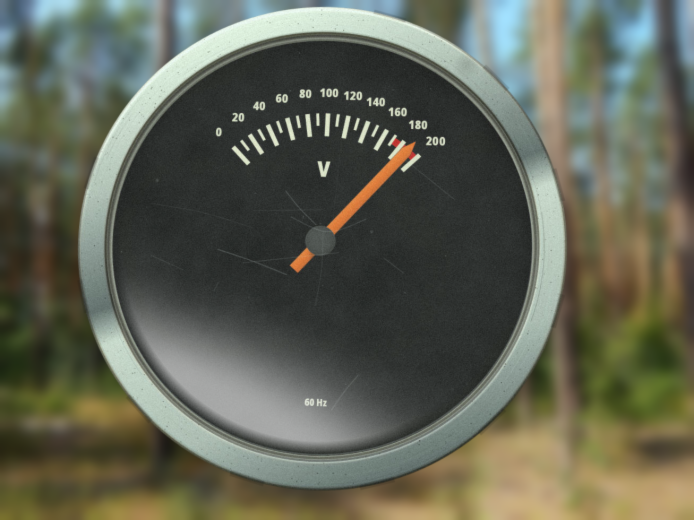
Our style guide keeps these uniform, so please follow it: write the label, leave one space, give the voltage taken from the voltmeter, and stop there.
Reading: 190 V
